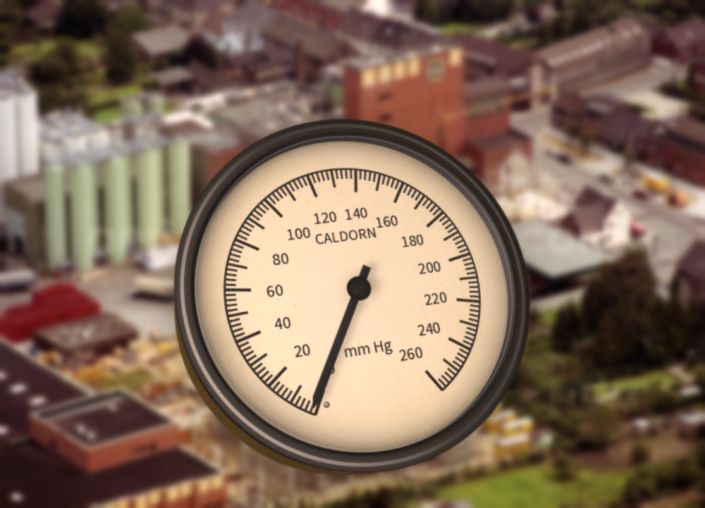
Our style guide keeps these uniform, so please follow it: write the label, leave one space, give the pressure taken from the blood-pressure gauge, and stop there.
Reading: 2 mmHg
